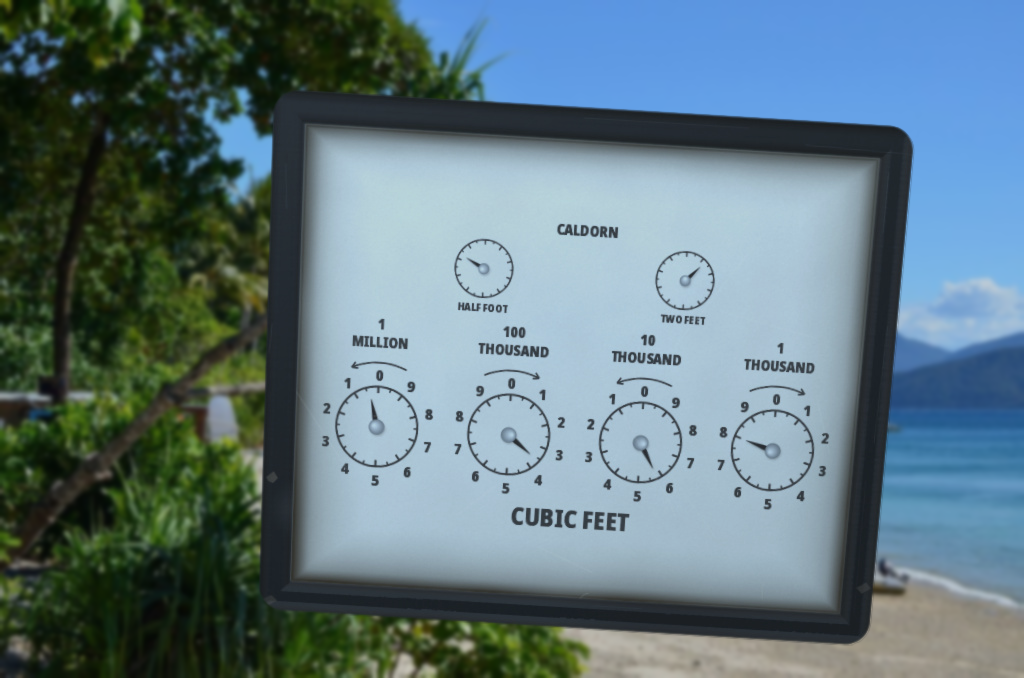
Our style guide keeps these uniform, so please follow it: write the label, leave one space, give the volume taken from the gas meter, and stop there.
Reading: 35800 ft³
